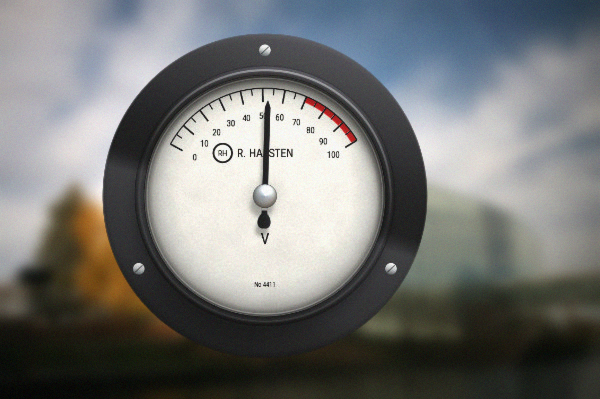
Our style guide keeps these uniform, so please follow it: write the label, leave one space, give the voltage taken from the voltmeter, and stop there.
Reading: 52.5 V
